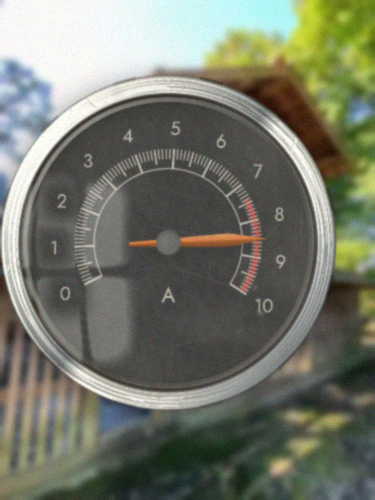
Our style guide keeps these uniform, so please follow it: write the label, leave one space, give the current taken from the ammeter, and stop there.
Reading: 8.5 A
